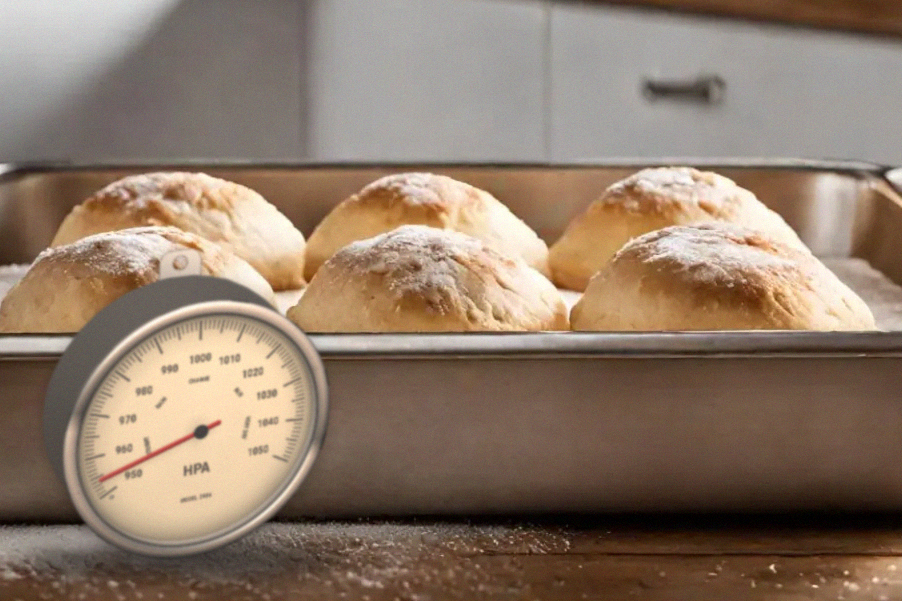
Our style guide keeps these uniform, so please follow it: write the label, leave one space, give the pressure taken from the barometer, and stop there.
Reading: 955 hPa
